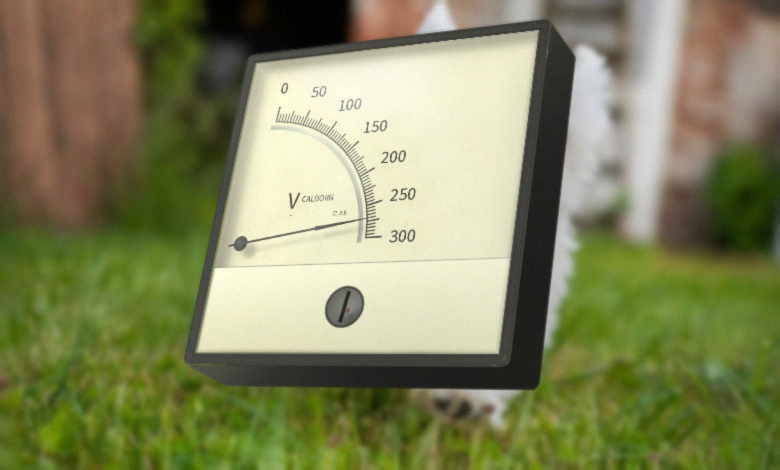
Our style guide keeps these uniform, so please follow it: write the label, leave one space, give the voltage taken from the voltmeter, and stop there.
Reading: 275 V
